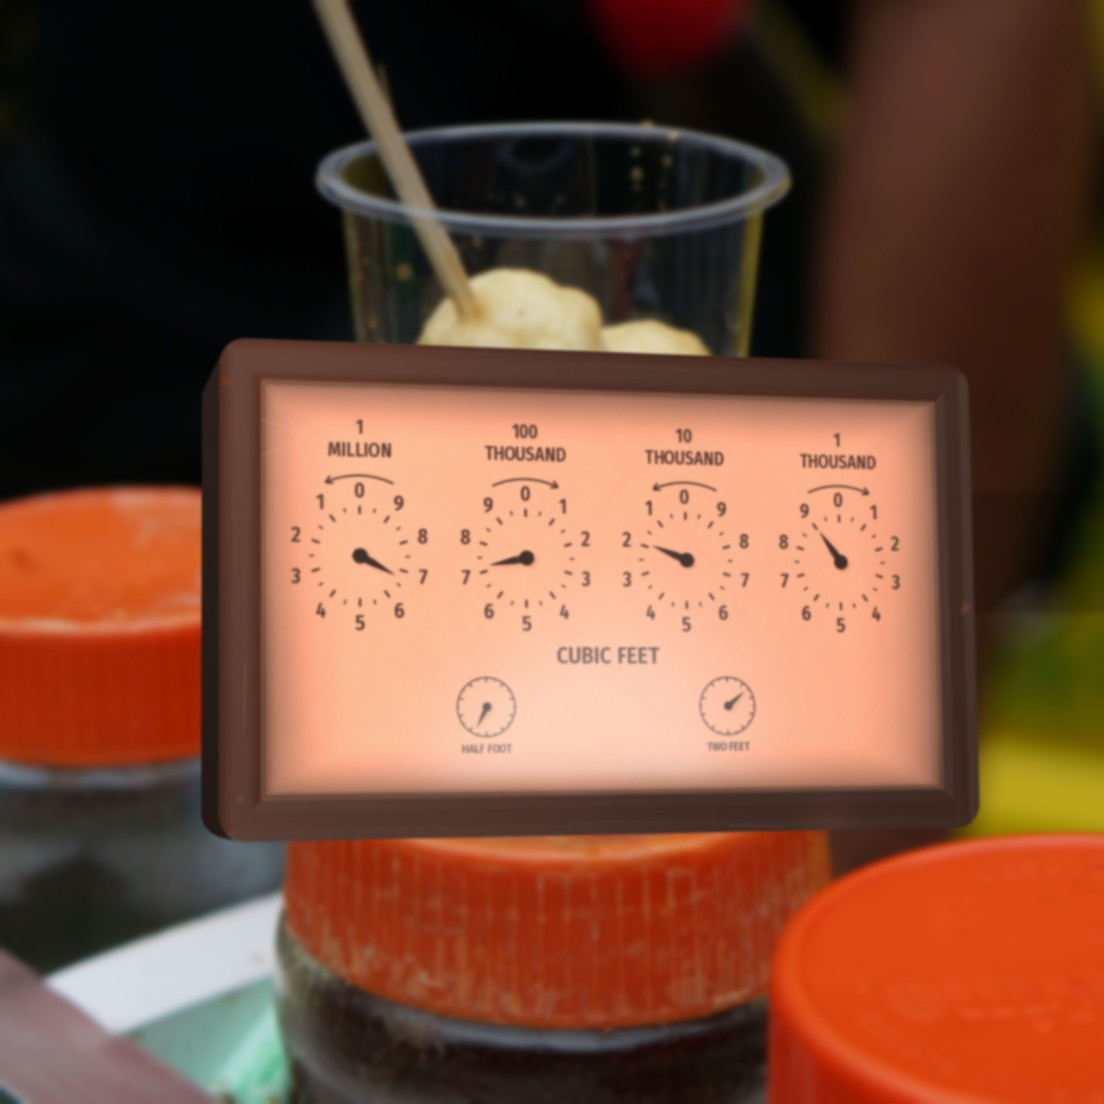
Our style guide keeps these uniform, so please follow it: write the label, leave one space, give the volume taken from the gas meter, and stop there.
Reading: 671900 ft³
